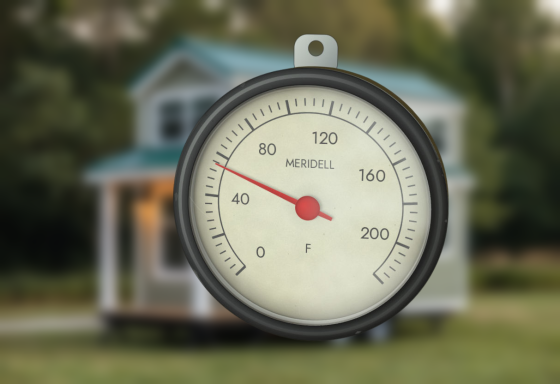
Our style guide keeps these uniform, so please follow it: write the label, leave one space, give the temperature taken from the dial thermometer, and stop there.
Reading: 56 °F
